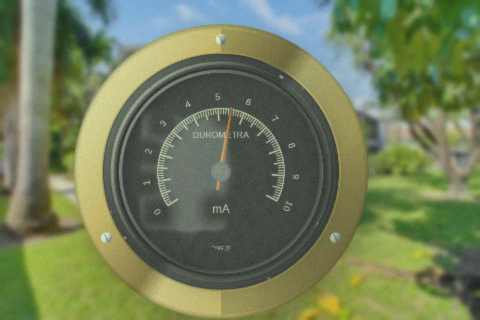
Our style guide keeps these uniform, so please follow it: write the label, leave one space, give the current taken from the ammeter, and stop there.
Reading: 5.5 mA
